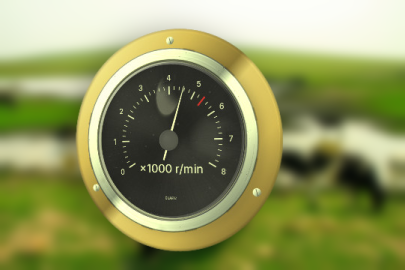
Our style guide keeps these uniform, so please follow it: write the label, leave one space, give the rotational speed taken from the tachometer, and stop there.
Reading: 4600 rpm
